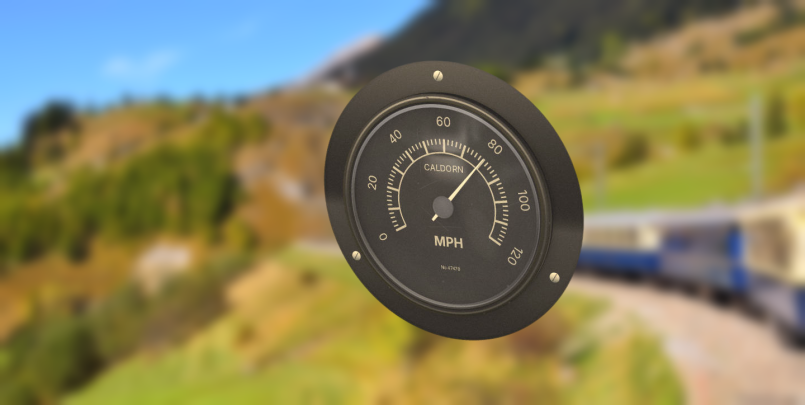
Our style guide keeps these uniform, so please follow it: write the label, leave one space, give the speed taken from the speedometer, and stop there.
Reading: 80 mph
